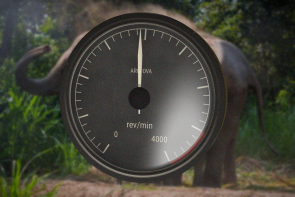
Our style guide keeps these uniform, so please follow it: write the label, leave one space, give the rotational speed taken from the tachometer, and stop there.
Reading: 1950 rpm
